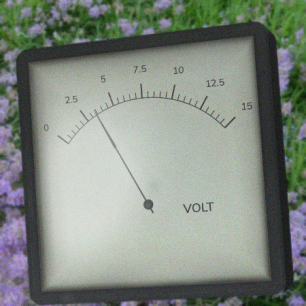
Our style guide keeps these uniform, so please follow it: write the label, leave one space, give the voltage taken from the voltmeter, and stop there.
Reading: 3.5 V
